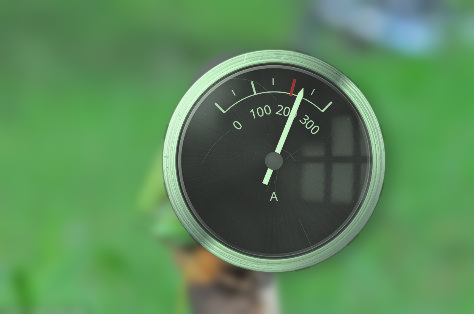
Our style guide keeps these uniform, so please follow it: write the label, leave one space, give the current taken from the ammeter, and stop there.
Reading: 225 A
